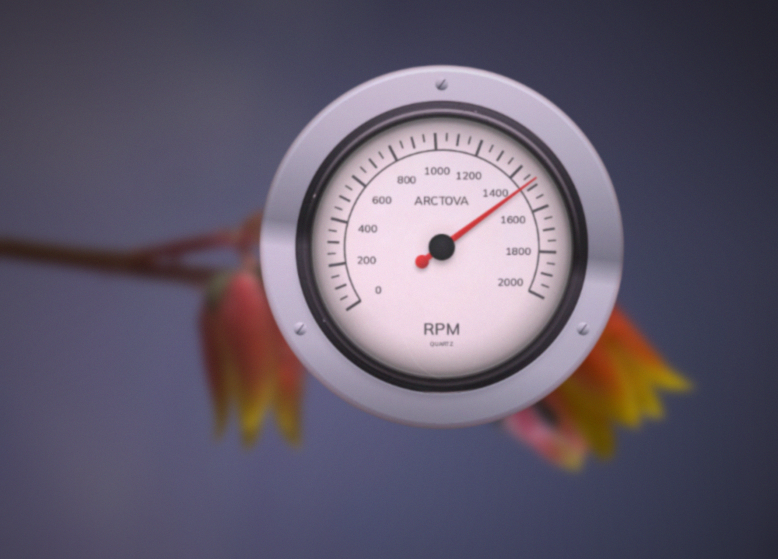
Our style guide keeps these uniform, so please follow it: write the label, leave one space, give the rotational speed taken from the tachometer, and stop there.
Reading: 1475 rpm
